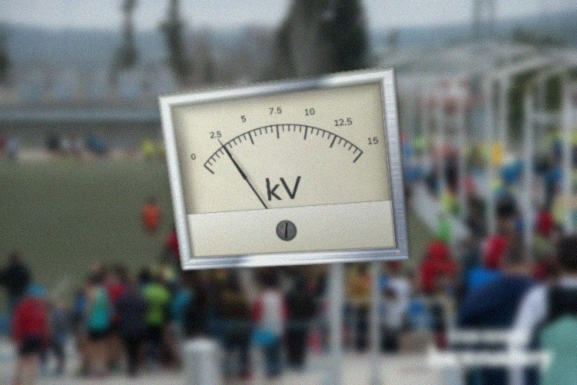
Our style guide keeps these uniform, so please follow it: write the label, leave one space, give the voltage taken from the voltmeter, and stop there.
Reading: 2.5 kV
